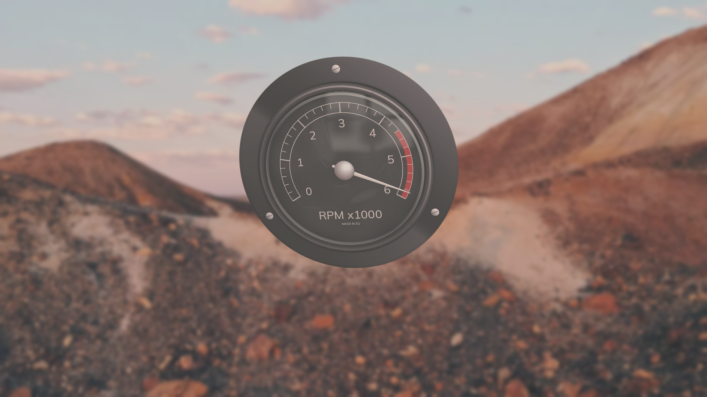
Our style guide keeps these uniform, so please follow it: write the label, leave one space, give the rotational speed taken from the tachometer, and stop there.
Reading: 5800 rpm
